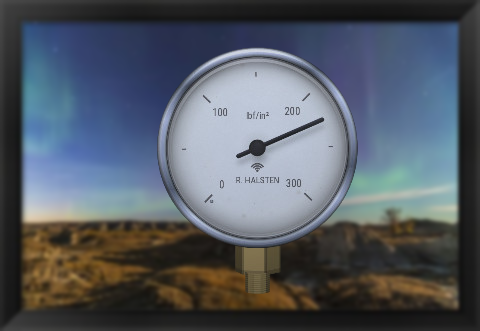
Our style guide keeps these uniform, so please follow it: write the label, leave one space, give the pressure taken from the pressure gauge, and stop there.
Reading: 225 psi
